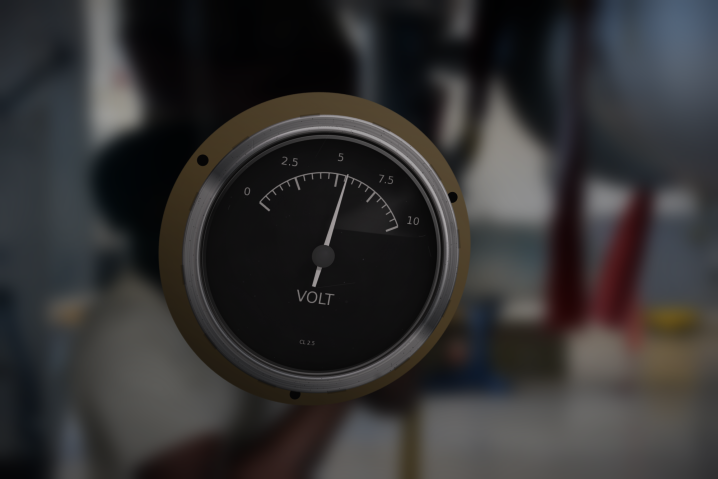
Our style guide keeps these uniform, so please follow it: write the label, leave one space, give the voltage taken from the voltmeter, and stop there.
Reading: 5.5 V
